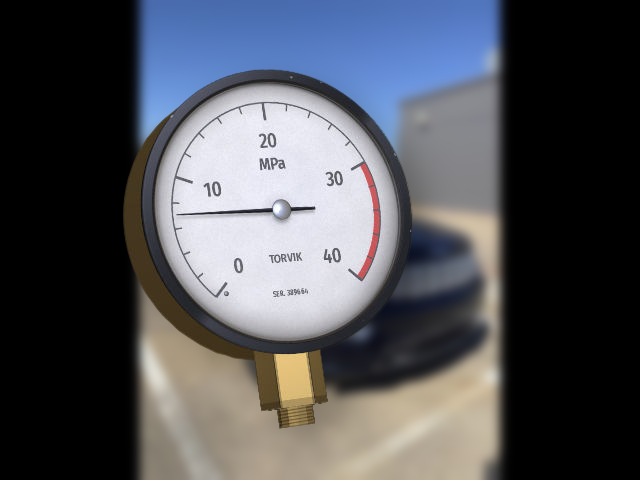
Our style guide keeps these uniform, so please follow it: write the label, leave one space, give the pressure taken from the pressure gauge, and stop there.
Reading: 7 MPa
